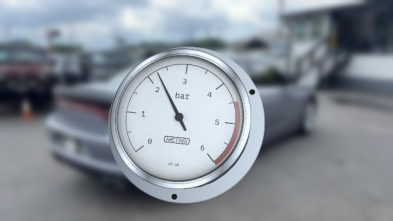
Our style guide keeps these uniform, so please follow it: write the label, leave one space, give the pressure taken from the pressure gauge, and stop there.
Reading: 2.25 bar
